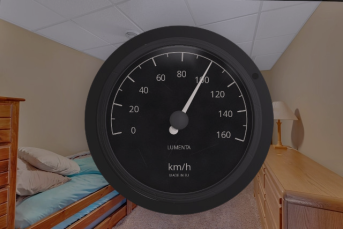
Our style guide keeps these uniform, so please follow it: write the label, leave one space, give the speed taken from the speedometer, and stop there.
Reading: 100 km/h
